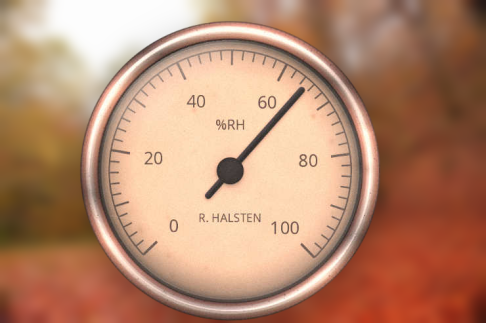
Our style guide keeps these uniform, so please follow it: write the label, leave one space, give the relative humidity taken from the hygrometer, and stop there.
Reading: 65 %
